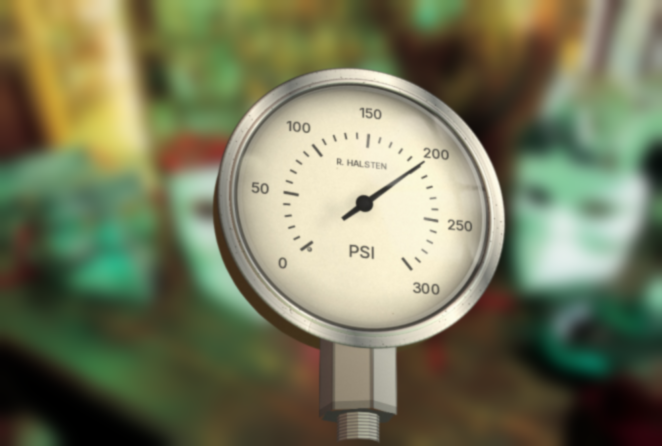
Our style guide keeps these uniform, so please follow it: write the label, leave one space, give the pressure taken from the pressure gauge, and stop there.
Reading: 200 psi
